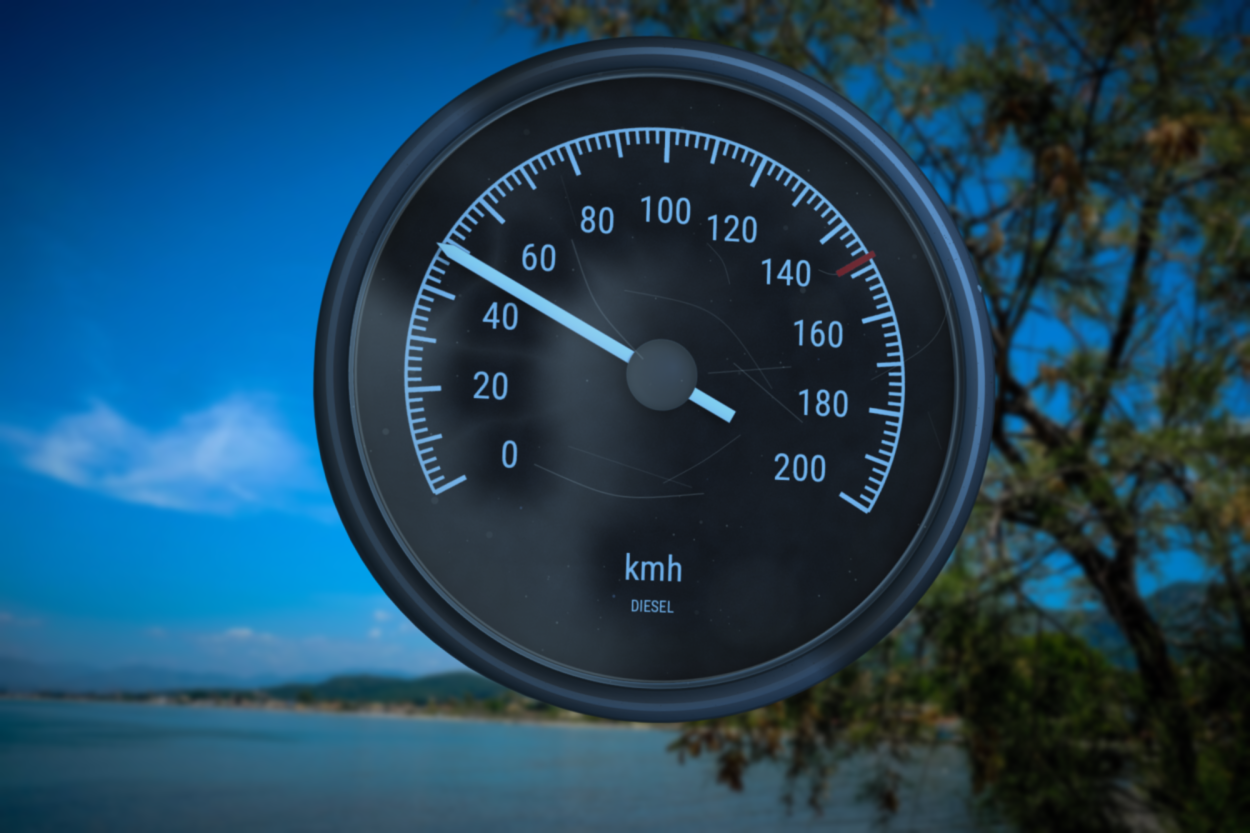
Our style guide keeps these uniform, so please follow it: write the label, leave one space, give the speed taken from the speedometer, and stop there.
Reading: 48 km/h
